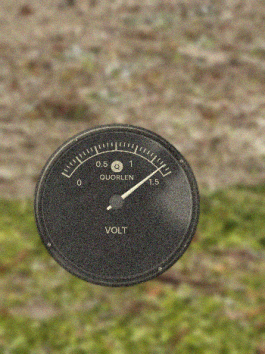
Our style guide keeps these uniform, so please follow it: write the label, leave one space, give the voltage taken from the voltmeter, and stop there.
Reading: 1.4 V
